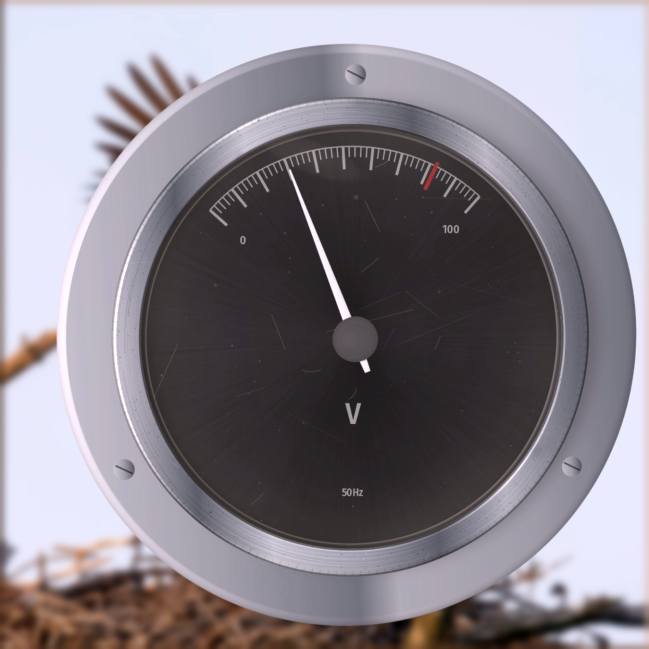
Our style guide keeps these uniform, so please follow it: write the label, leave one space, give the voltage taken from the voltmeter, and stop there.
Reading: 30 V
